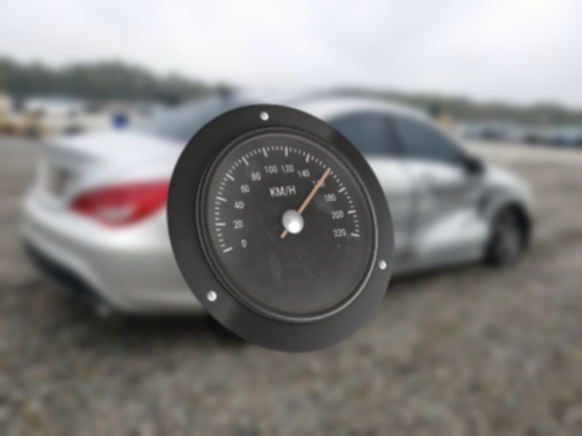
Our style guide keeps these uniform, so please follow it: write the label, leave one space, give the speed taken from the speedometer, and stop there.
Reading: 160 km/h
